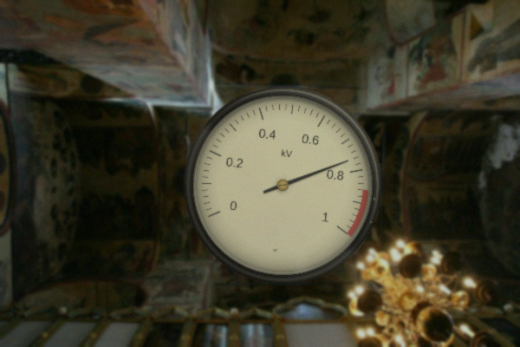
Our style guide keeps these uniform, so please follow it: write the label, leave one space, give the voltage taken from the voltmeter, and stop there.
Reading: 0.76 kV
